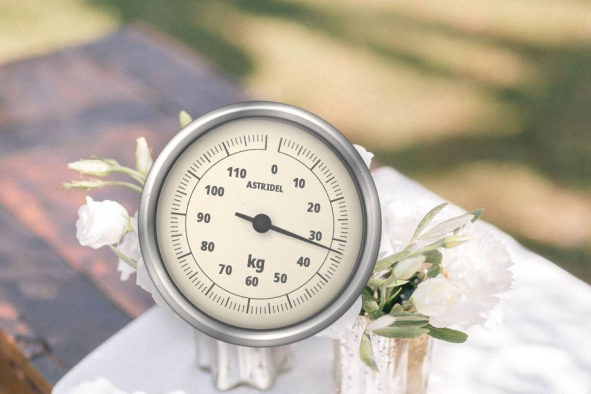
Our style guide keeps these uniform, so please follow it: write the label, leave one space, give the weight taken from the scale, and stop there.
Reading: 33 kg
